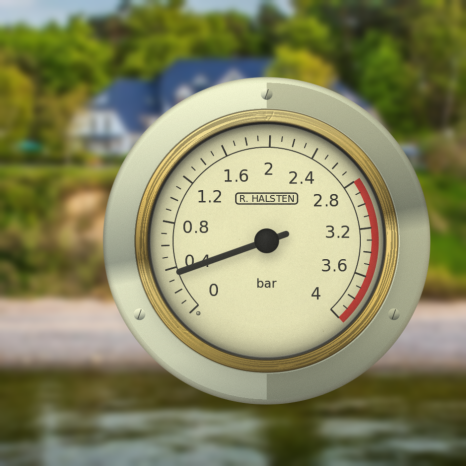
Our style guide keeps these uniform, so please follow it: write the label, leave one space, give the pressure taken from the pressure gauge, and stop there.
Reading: 0.35 bar
